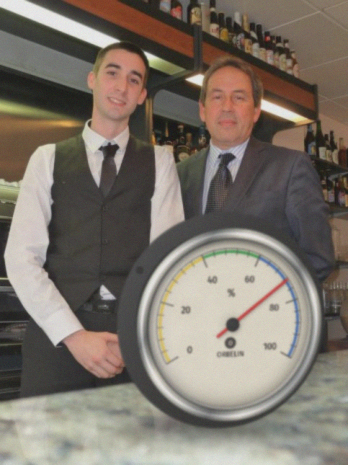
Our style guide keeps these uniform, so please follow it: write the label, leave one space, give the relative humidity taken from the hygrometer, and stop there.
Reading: 72 %
